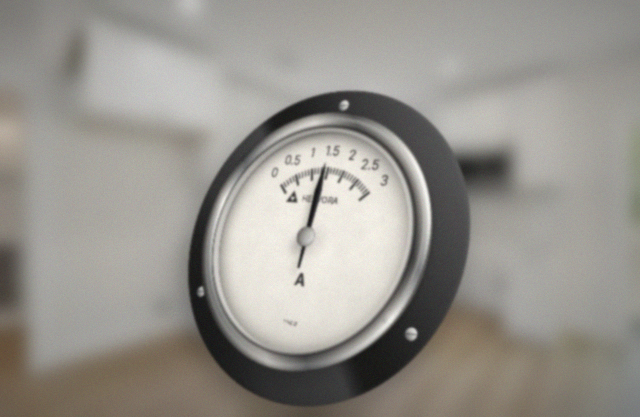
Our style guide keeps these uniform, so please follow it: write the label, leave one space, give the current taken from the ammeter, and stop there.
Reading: 1.5 A
